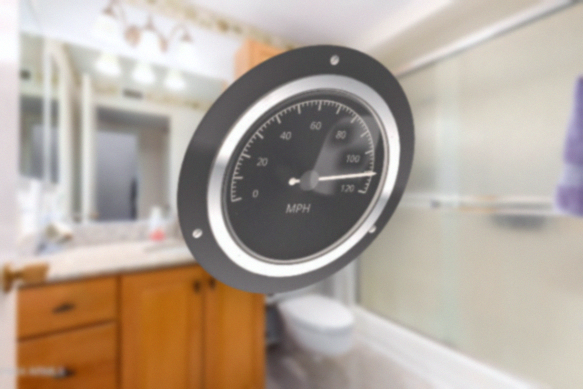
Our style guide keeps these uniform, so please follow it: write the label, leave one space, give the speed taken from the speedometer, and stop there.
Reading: 110 mph
